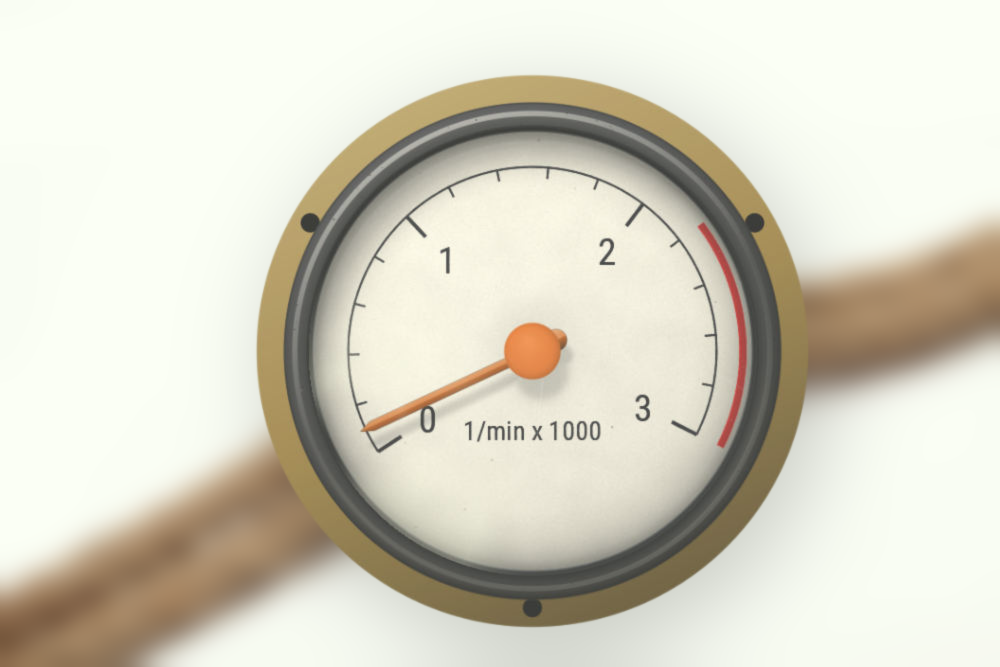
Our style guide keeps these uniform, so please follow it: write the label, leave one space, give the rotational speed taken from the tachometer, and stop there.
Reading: 100 rpm
